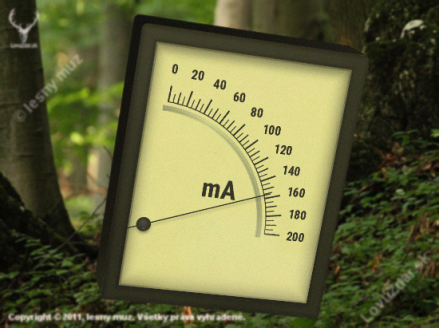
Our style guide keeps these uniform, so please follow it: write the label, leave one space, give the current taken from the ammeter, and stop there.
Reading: 155 mA
